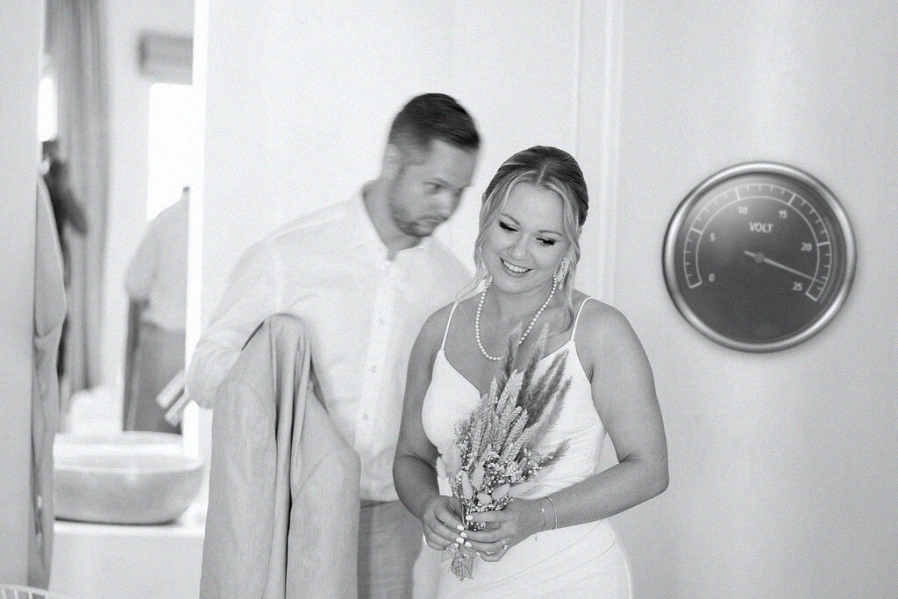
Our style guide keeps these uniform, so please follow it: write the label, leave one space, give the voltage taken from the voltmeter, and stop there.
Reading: 23.5 V
